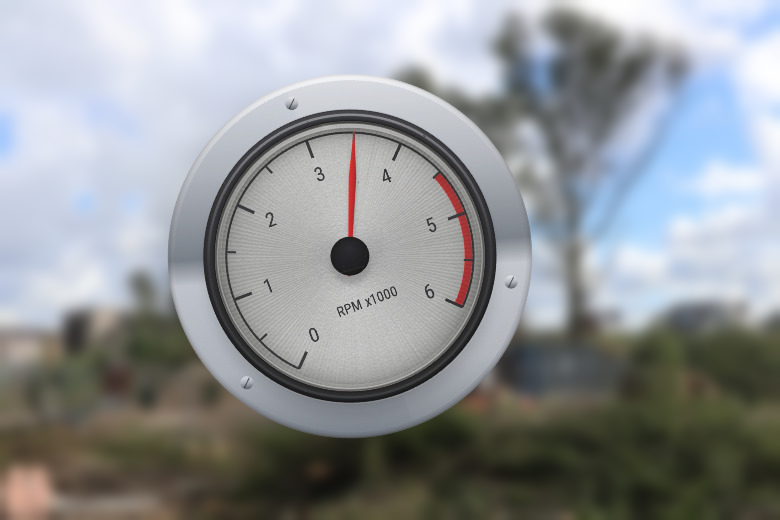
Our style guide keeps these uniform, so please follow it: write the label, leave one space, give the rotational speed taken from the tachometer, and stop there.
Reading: 3500 rpm
